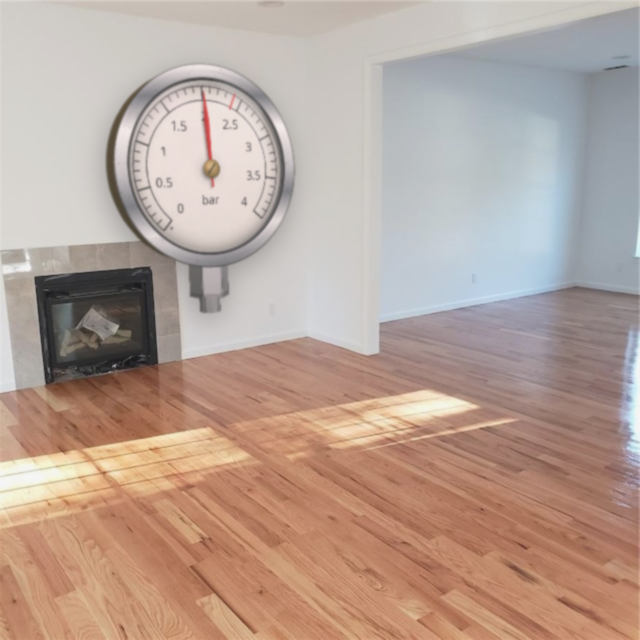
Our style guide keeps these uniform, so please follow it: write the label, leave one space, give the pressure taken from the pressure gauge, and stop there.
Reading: 2 bar
